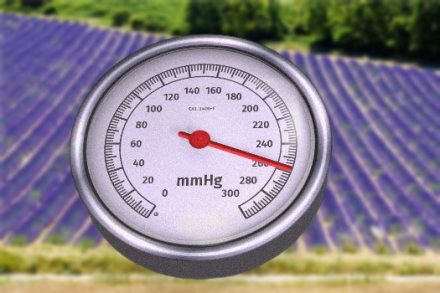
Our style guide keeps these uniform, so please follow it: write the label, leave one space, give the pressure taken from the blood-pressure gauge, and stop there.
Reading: 260 mmHg
